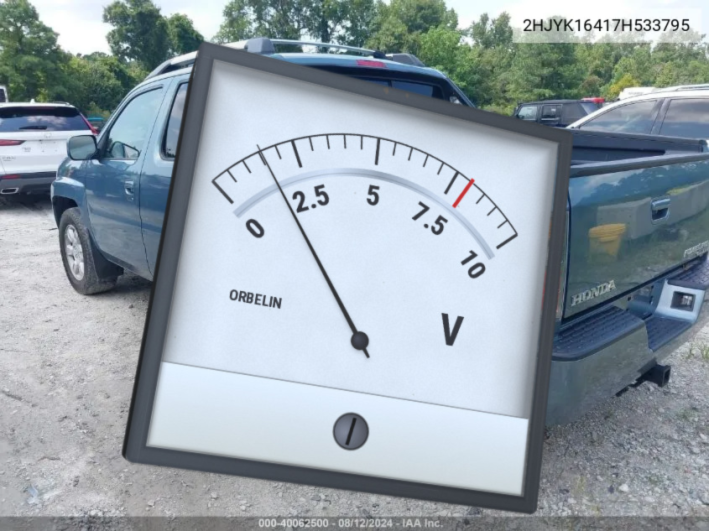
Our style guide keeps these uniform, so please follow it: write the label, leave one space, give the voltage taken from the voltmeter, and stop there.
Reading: 1.5 V
